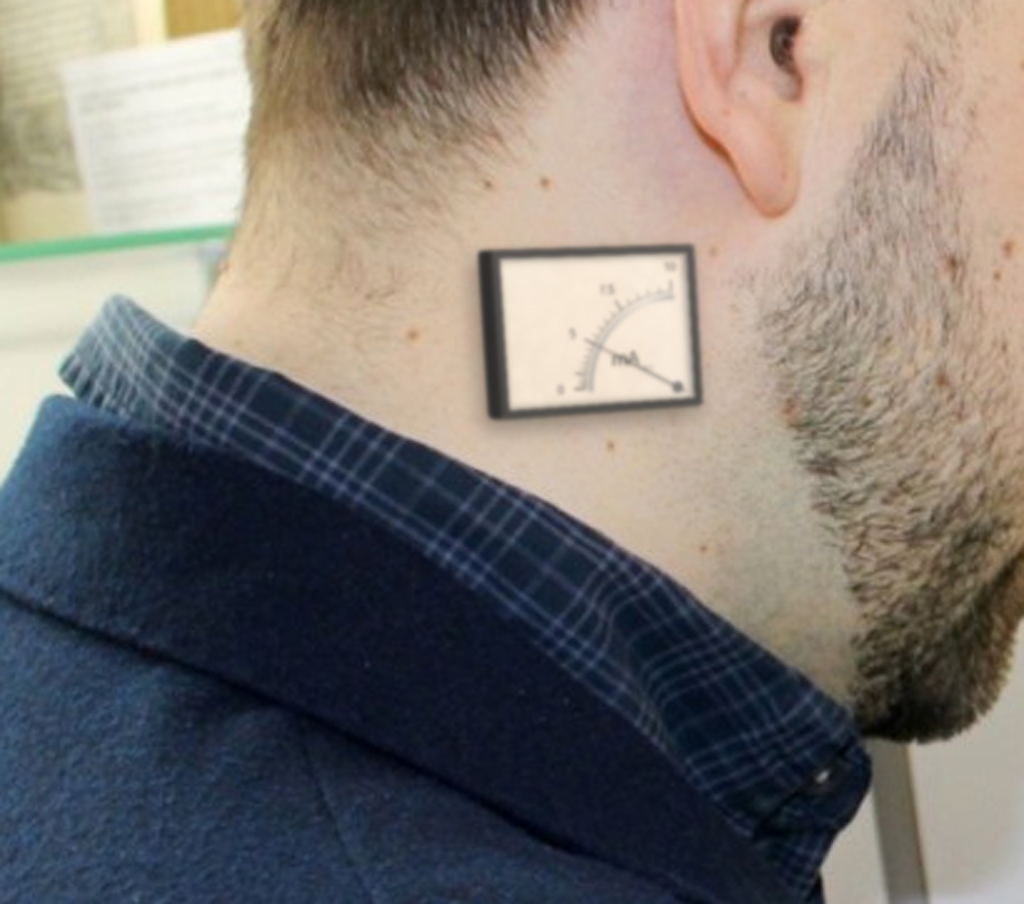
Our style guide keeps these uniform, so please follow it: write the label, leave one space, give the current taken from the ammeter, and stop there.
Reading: 5 mA
